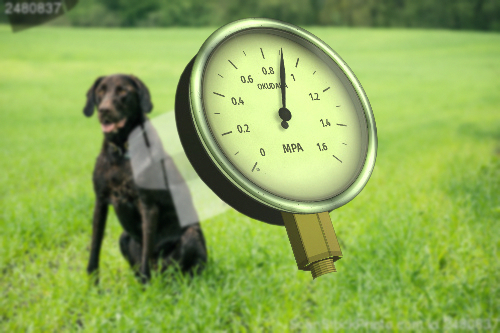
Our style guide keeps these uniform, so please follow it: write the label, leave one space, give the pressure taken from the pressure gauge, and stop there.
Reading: 0.9 MPa
